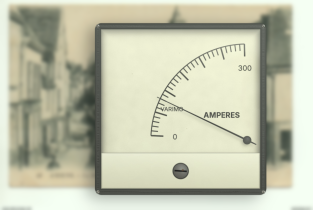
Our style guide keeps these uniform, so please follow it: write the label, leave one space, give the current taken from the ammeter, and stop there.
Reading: 80 A
